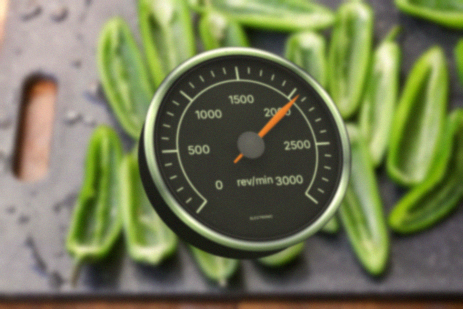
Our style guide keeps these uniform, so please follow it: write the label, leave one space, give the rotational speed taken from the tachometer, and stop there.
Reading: 2050 rpm
